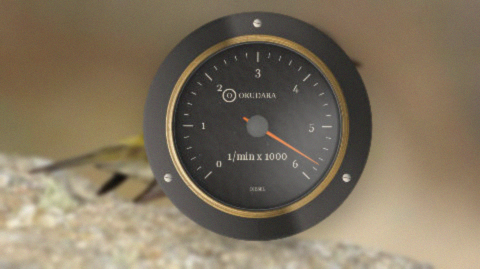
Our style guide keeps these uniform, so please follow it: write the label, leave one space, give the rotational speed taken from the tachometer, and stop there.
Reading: 5700 rpm
